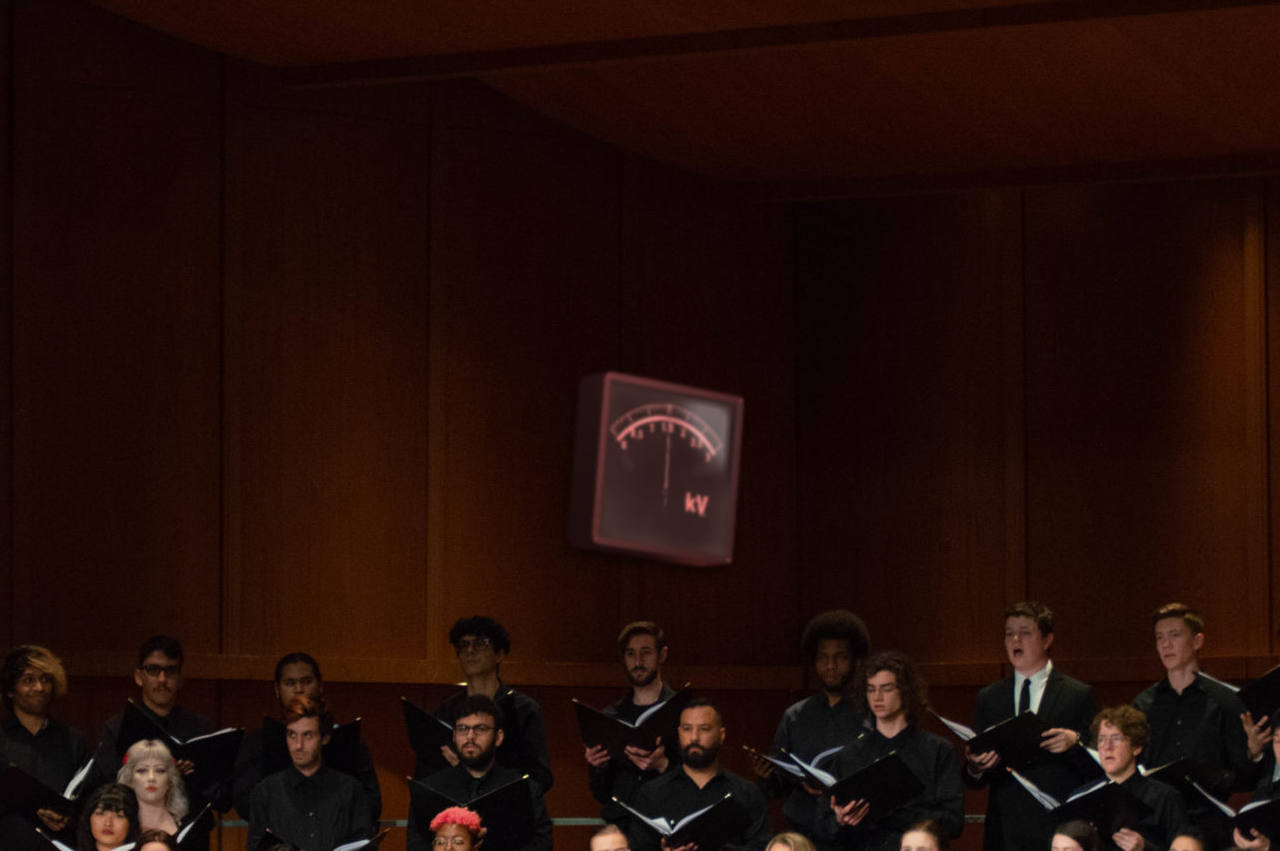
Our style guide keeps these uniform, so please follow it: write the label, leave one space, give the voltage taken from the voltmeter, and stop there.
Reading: 1.5 kV
